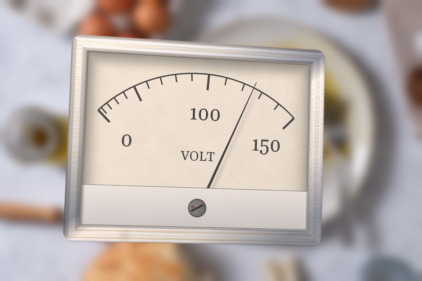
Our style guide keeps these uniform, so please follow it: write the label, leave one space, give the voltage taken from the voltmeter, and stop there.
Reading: 125 V
